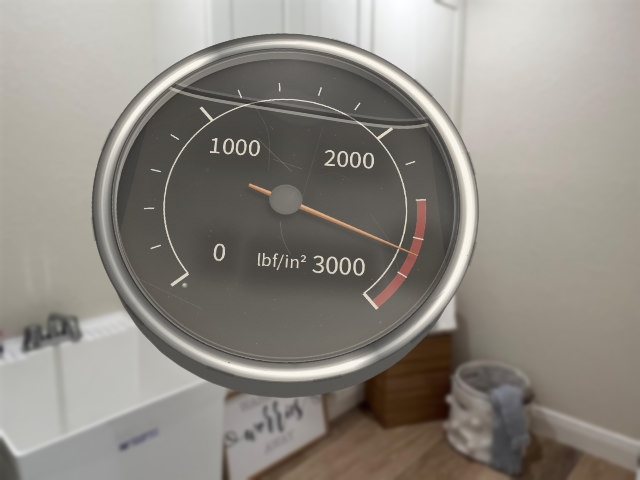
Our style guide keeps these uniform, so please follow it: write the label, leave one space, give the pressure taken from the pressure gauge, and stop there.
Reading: 2700 psi
